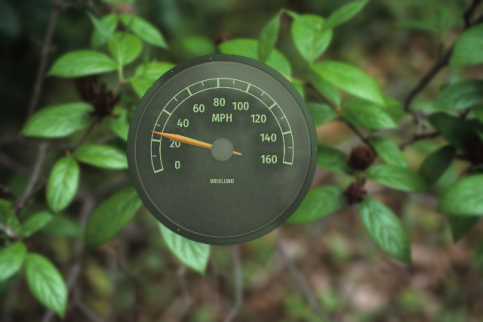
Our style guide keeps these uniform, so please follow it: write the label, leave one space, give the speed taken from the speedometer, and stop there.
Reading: 25 mph
